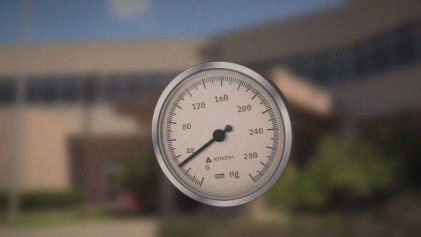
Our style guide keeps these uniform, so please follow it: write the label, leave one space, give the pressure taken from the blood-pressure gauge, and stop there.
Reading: 30 mmHg
